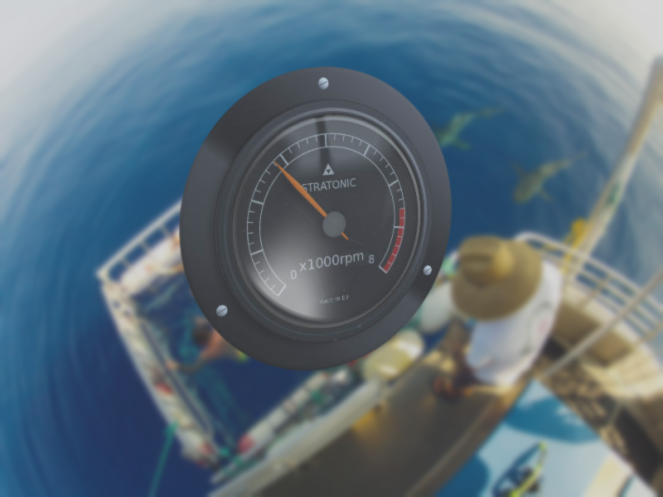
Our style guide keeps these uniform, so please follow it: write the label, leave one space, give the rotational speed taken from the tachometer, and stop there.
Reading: 2800 rpm
